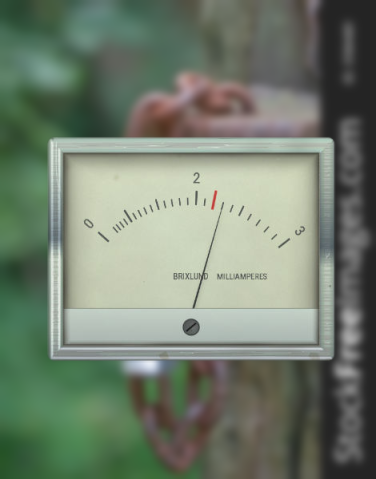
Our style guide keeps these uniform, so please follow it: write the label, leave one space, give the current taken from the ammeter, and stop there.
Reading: 2.3 mA
